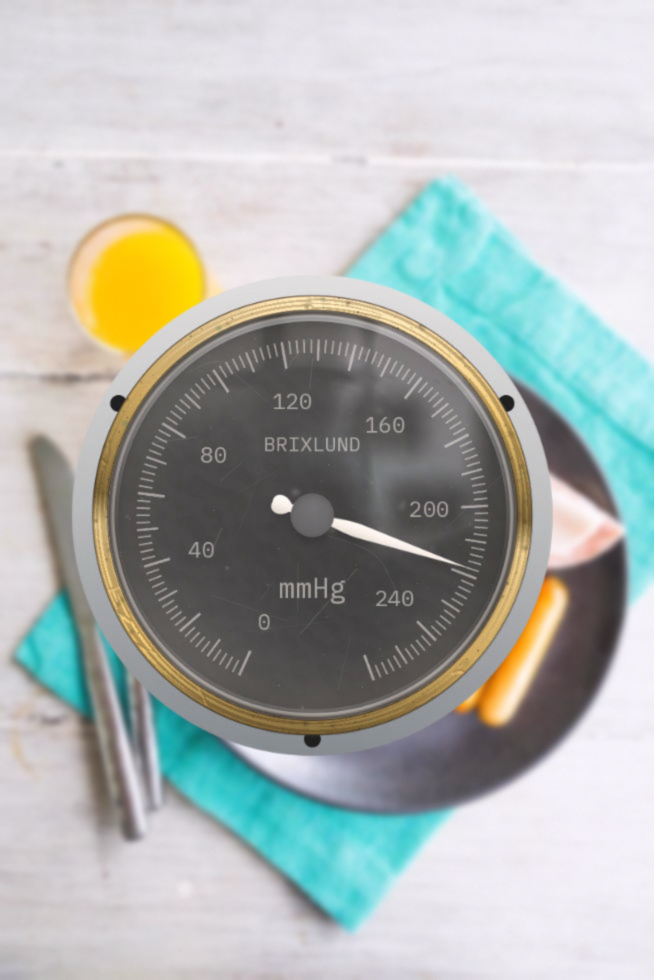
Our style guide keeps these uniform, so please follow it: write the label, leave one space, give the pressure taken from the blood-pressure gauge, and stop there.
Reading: 218 mmHg
